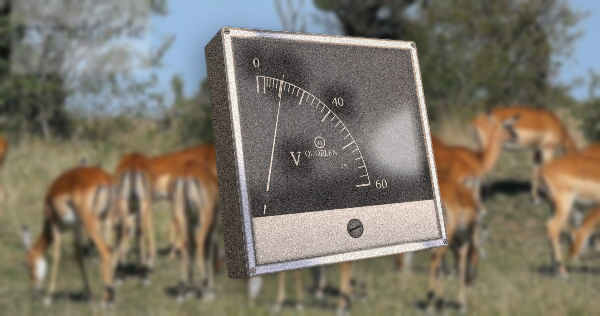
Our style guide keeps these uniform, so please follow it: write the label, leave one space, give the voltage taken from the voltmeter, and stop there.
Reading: 20 V
